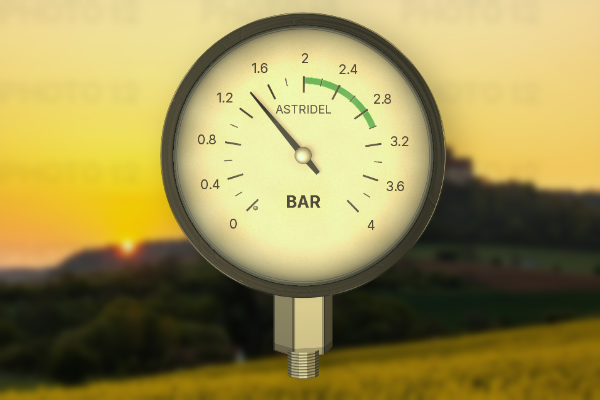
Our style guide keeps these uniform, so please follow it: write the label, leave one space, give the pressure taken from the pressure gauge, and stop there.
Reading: 1.4 bar
